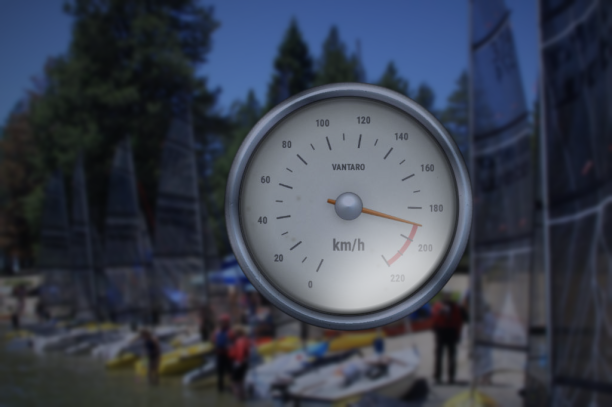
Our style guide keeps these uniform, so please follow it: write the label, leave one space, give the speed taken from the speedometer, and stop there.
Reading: 190 km/h
